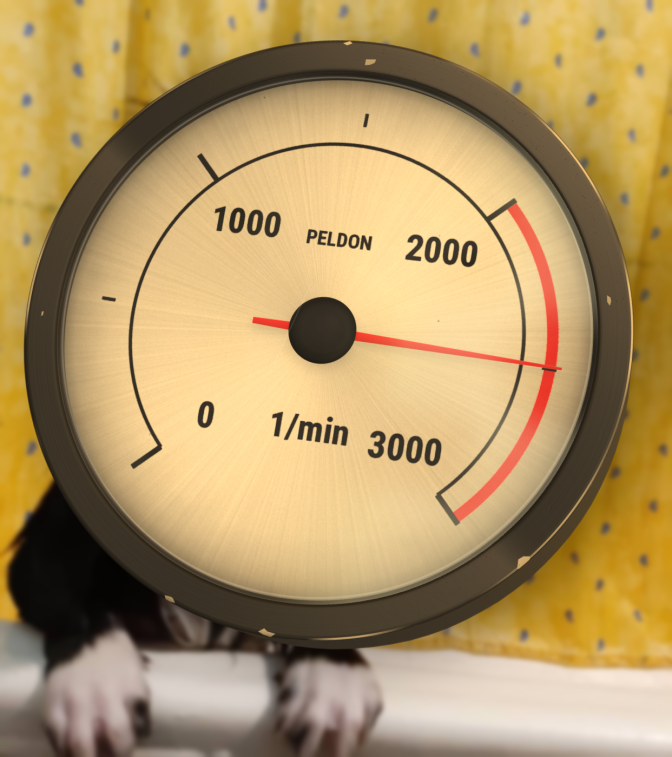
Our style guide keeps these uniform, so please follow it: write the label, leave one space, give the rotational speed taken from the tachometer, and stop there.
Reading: 2500 rpm
